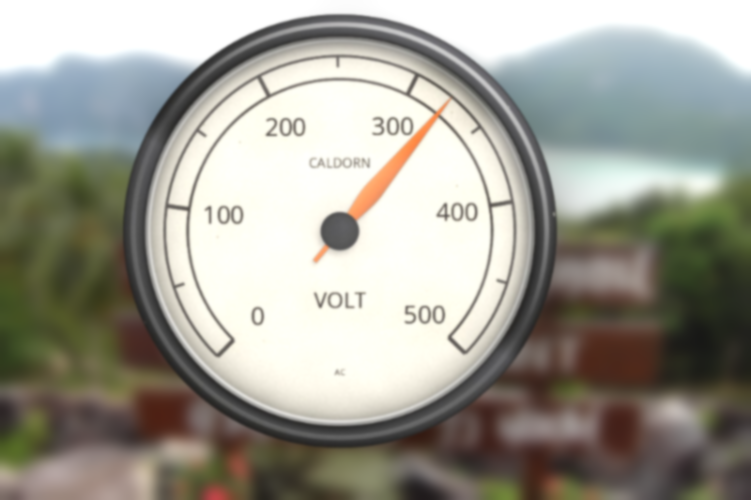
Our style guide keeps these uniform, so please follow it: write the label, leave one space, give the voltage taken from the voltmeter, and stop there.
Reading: 325 V
